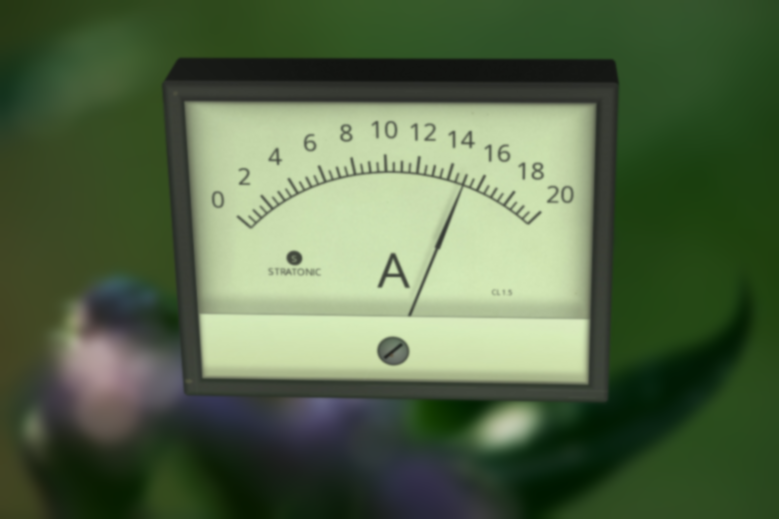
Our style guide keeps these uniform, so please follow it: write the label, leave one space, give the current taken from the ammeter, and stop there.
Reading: 15 A
